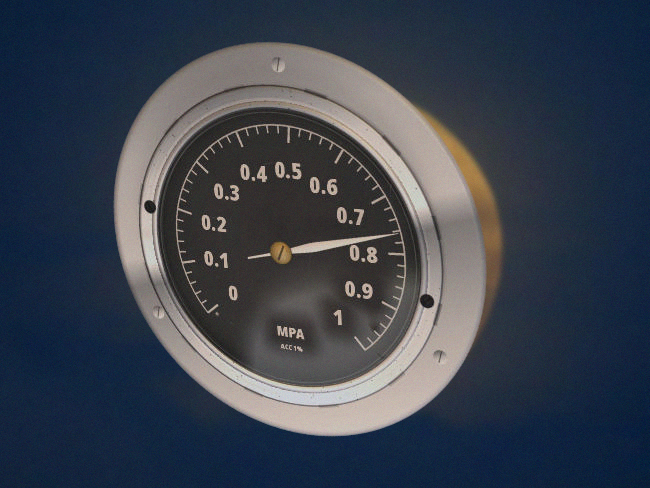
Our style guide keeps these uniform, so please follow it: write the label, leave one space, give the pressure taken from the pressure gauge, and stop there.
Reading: 0.76 MPa
